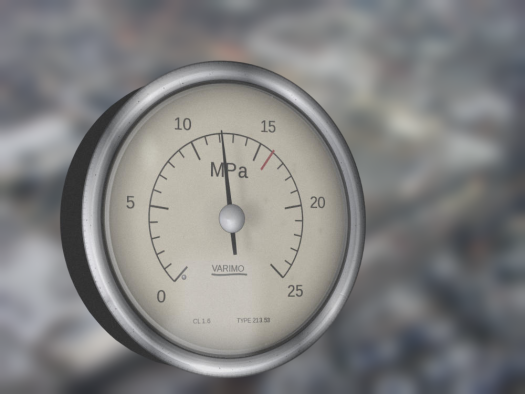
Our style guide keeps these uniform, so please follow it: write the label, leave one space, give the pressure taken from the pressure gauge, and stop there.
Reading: 12 MPa
